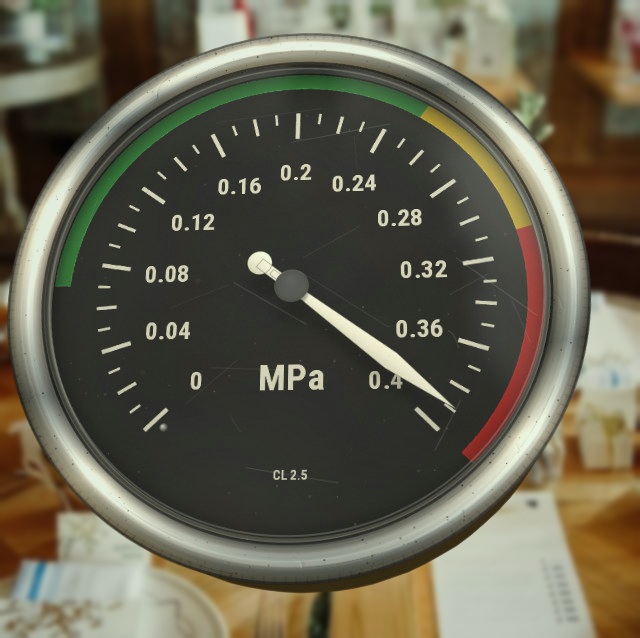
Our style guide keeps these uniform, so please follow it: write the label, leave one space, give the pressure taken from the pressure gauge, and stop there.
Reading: 0.39 MPa
